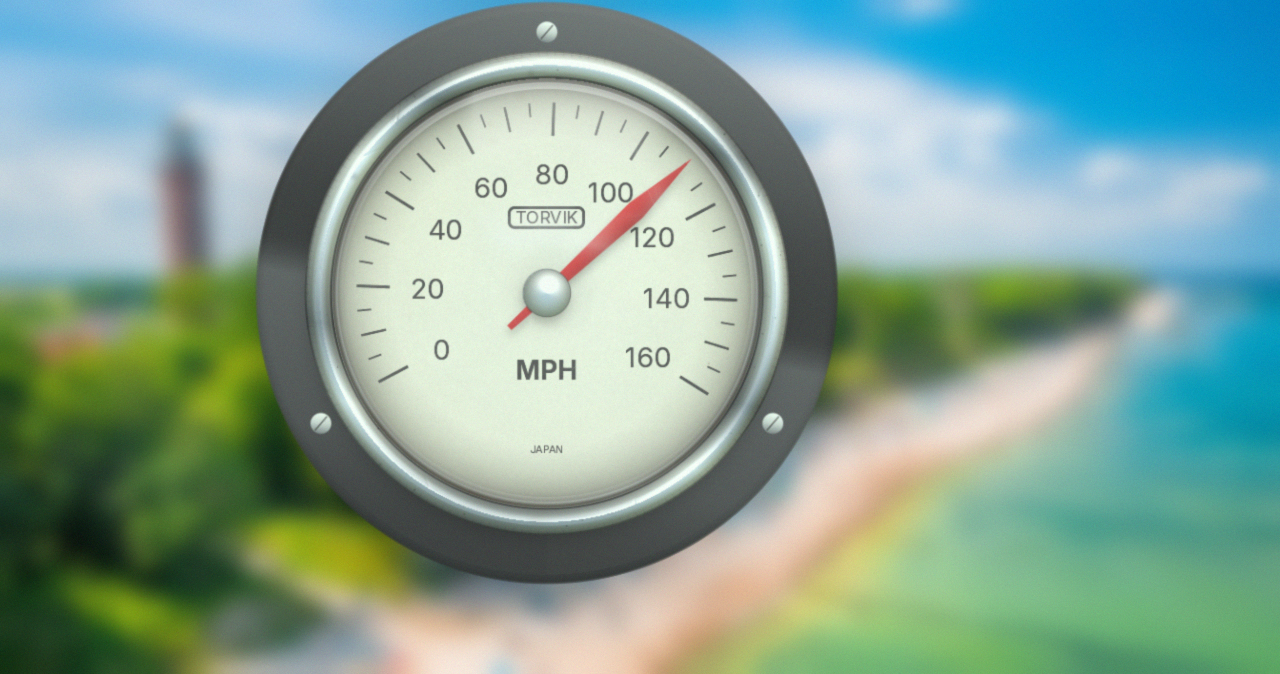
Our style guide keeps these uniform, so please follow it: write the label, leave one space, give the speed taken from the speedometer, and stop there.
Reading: 110 mph
